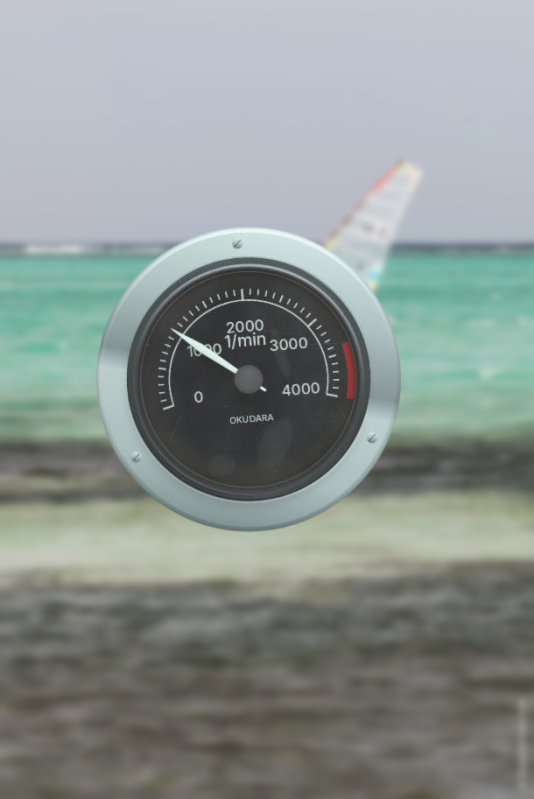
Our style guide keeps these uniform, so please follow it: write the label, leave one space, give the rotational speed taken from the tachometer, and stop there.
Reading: 1000 rpm
